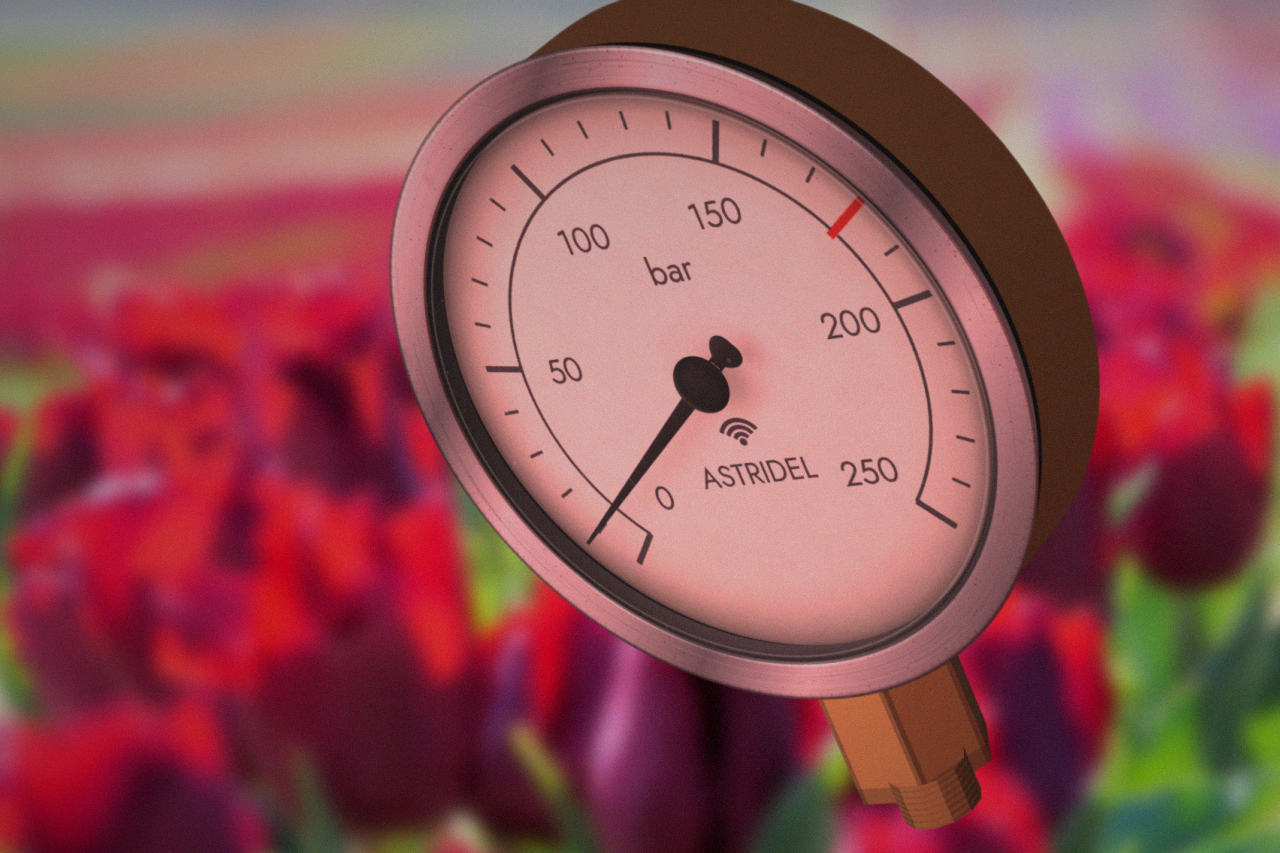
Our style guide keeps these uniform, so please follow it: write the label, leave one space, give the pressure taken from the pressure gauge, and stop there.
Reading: 10 bar
